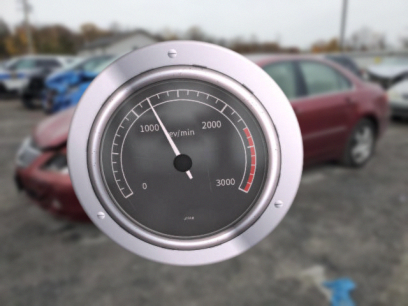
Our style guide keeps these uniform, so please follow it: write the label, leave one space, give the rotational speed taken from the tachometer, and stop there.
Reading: 1200 rpm
